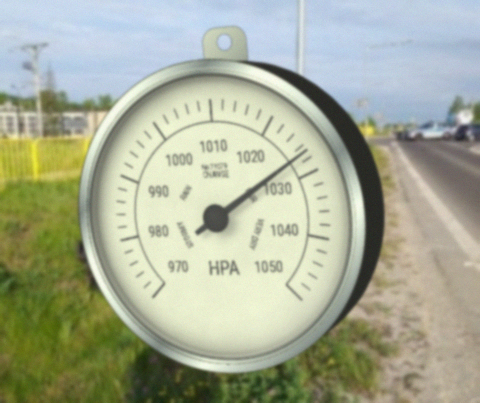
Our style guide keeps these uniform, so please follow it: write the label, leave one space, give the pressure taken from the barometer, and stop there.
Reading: 1027 hPa
